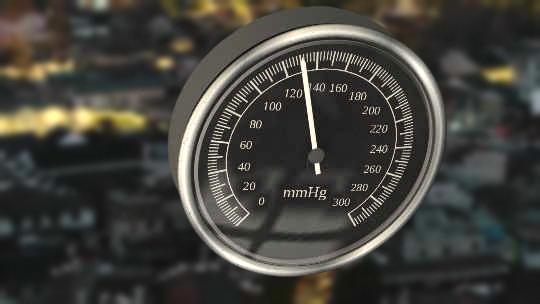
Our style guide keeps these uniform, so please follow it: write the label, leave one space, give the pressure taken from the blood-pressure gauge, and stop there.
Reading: 130 mmHg
